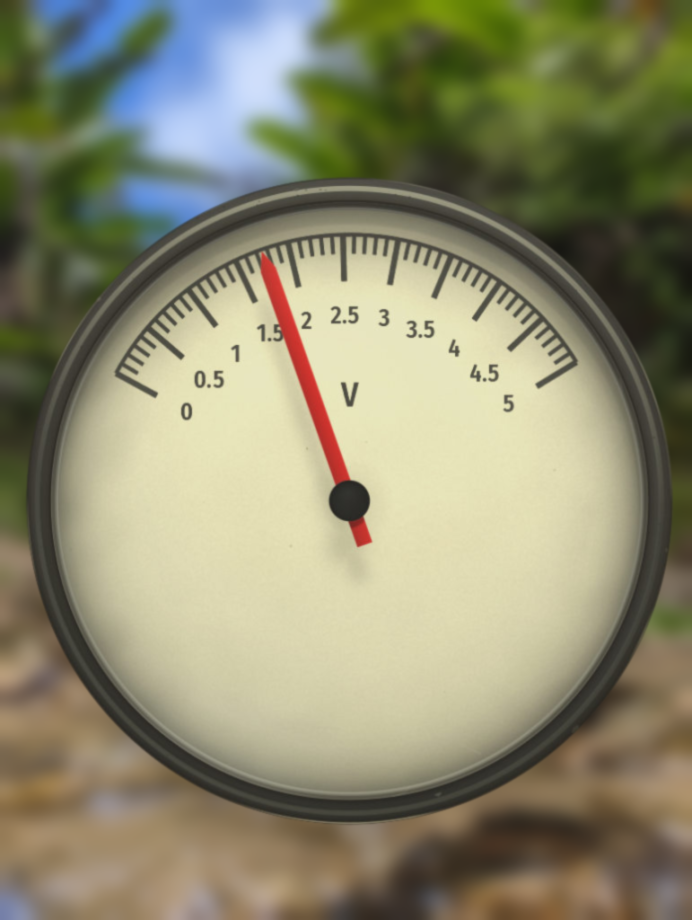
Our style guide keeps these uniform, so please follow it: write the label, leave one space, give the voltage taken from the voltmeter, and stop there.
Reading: 1.75 V
